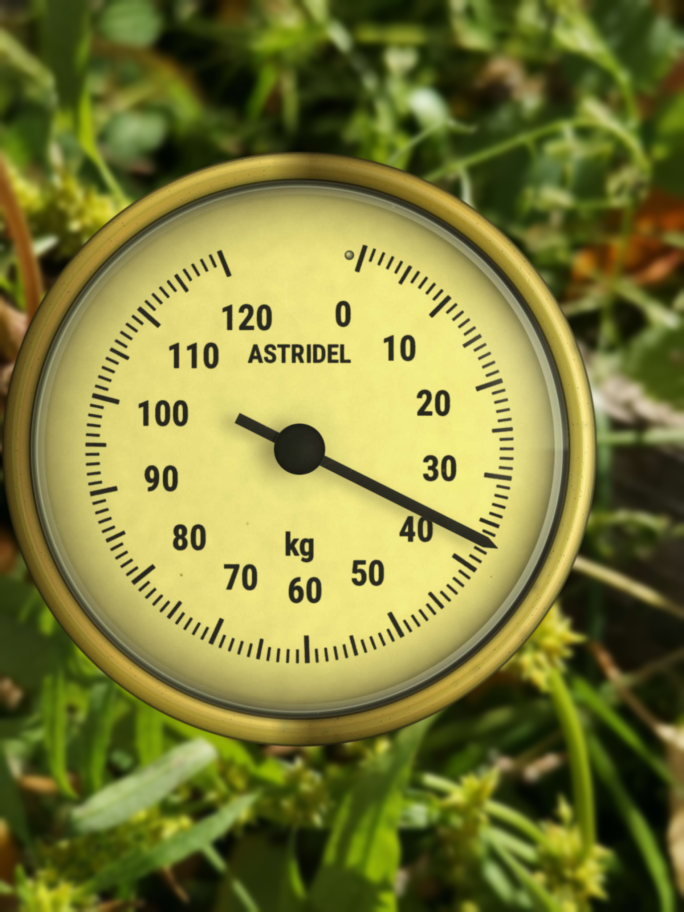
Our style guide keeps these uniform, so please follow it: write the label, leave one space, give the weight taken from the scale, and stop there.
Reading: 37 kg
